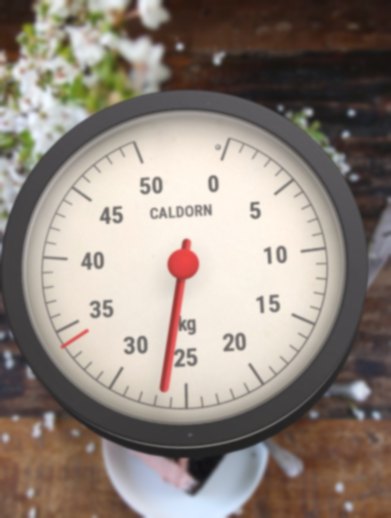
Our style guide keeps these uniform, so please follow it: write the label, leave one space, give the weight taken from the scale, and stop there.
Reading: 26.5 kg
